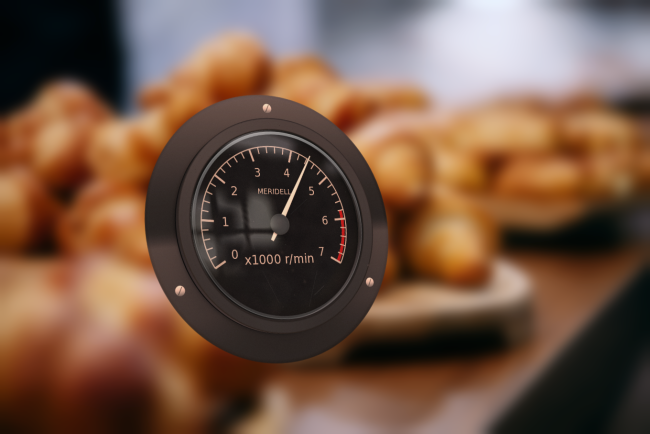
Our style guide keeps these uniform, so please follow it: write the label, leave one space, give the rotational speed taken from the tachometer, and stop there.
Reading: 4400 rpm
